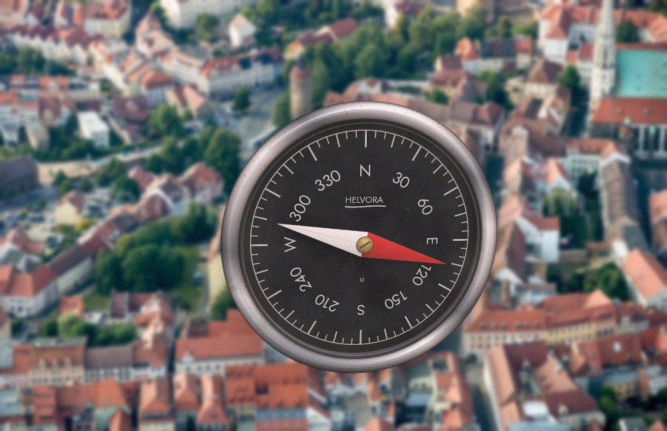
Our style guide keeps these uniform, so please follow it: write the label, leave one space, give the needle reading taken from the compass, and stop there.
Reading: 105 °
